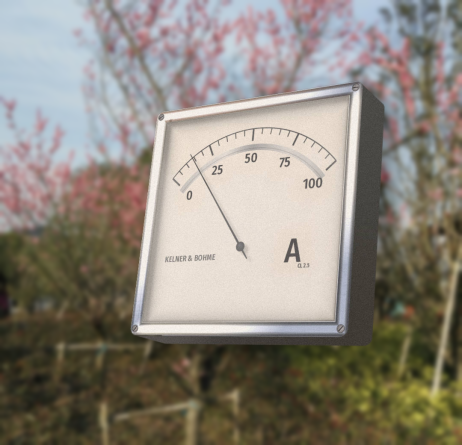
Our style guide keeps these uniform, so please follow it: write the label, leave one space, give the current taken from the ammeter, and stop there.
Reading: 15 A
